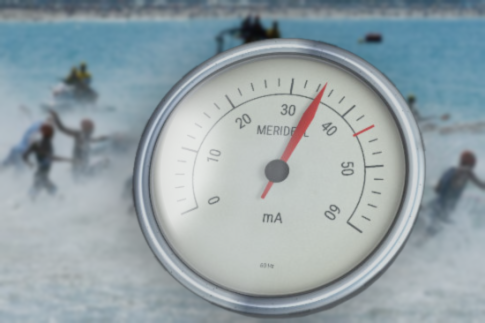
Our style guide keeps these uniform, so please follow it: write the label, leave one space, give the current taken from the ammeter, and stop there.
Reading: 35 mA
